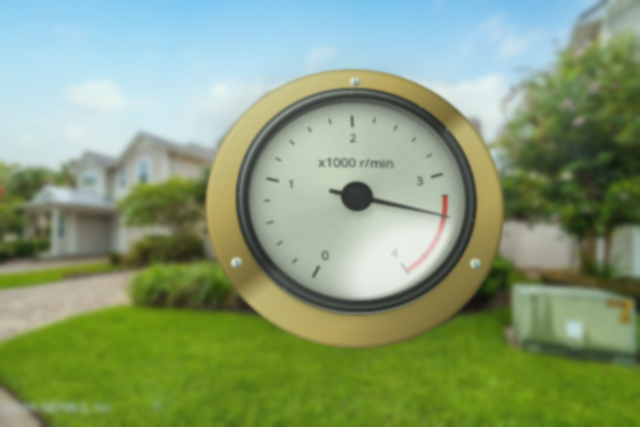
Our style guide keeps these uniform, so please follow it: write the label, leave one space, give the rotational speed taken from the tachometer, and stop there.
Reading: 3400 rpm
